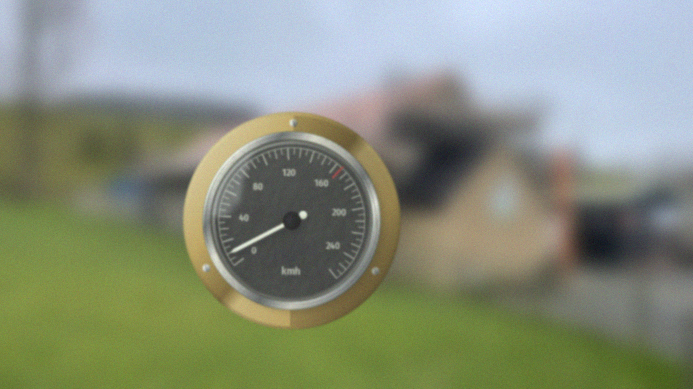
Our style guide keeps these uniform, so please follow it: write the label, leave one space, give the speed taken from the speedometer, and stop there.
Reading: 10 km/h
